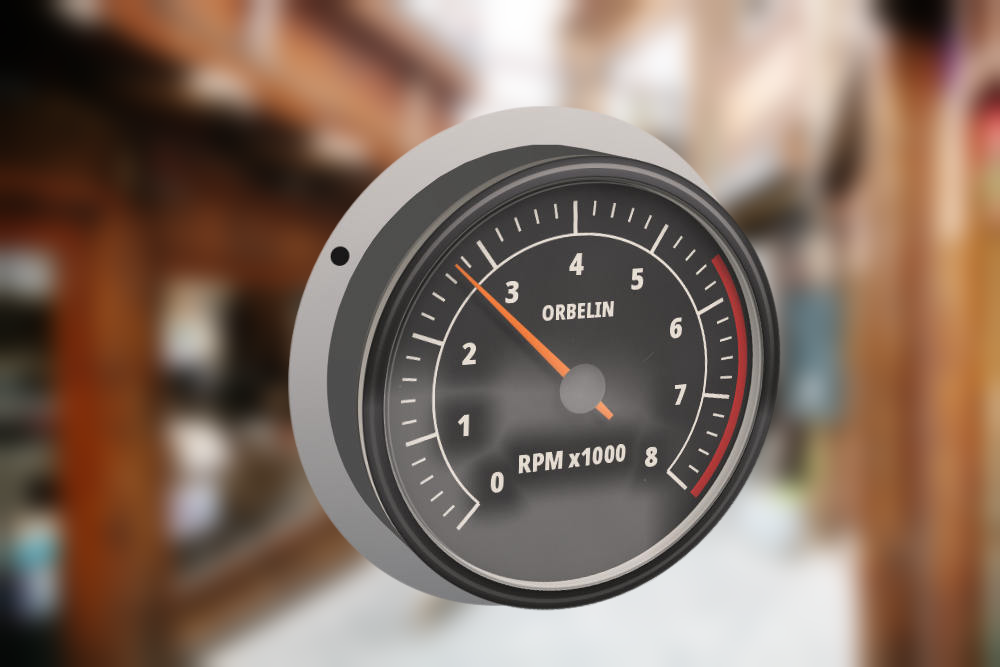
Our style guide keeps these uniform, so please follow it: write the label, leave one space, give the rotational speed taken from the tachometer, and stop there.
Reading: 2700 rpm
